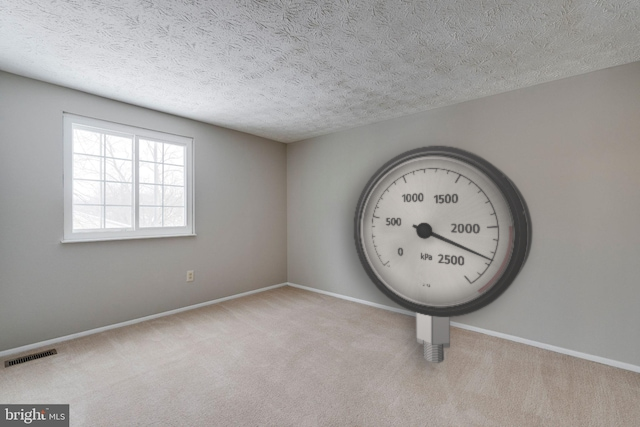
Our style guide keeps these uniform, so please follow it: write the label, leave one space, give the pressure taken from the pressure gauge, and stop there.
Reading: 2250 kPa
